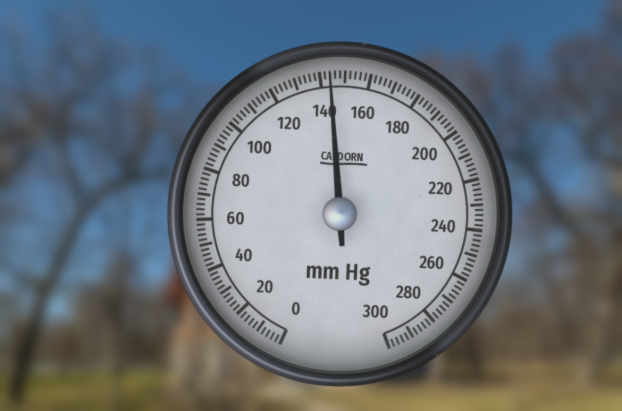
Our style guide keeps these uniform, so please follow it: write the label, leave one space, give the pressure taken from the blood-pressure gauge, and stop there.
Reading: 144 mmHg
